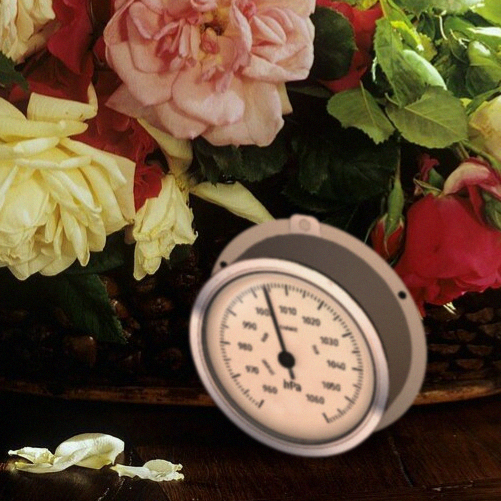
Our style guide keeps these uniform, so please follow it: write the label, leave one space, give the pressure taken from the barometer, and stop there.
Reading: 1005 hPa
